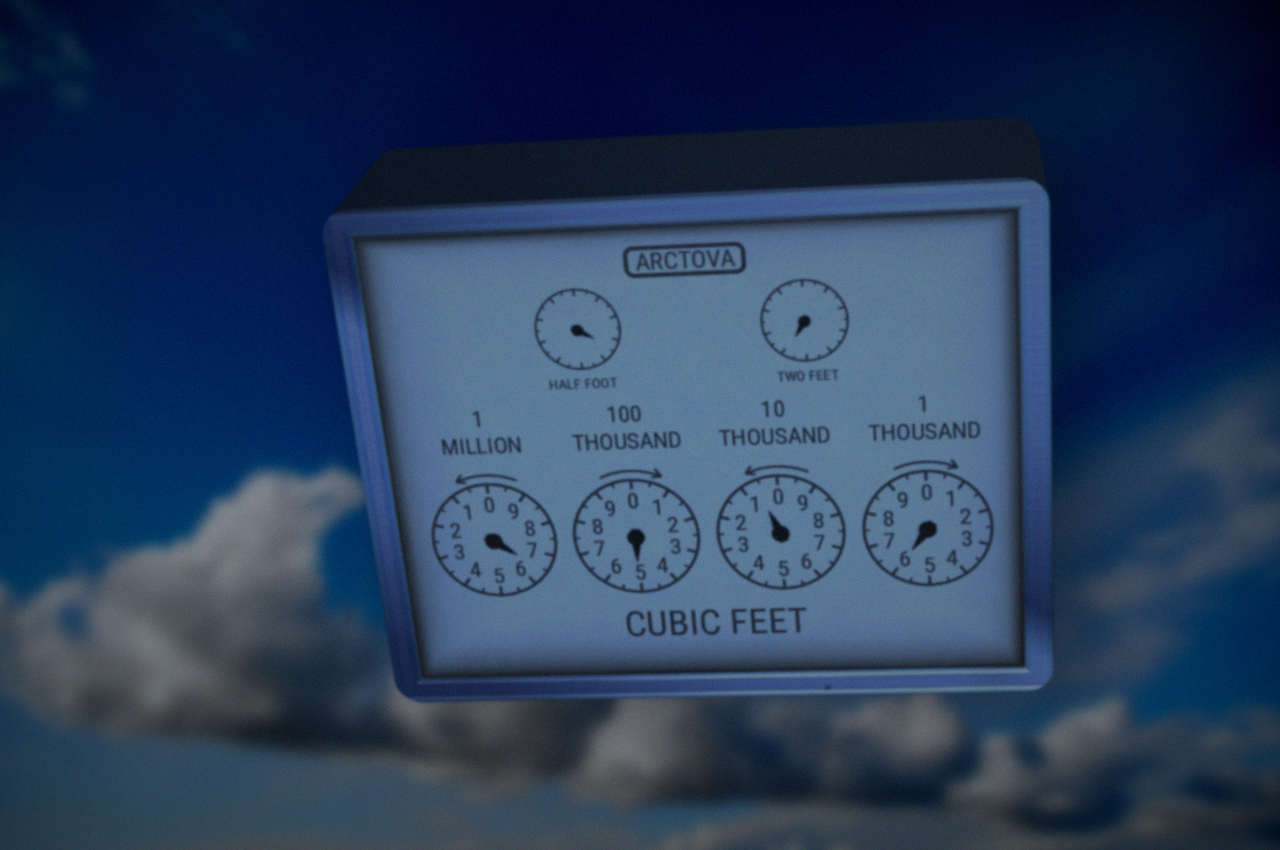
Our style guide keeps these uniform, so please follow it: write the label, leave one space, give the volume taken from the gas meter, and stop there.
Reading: 650600 ft³
